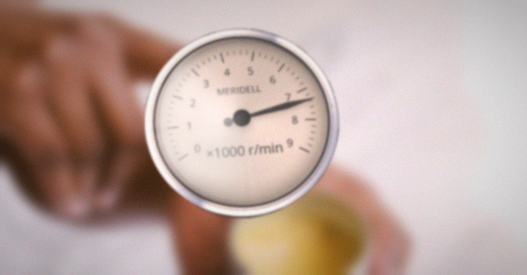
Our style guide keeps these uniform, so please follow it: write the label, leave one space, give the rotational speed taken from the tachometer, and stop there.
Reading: 7400 rpm
